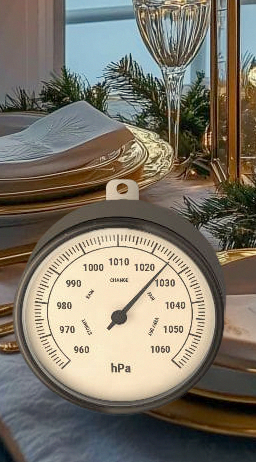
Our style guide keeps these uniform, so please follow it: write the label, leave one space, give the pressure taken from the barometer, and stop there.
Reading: 1025 hPa
